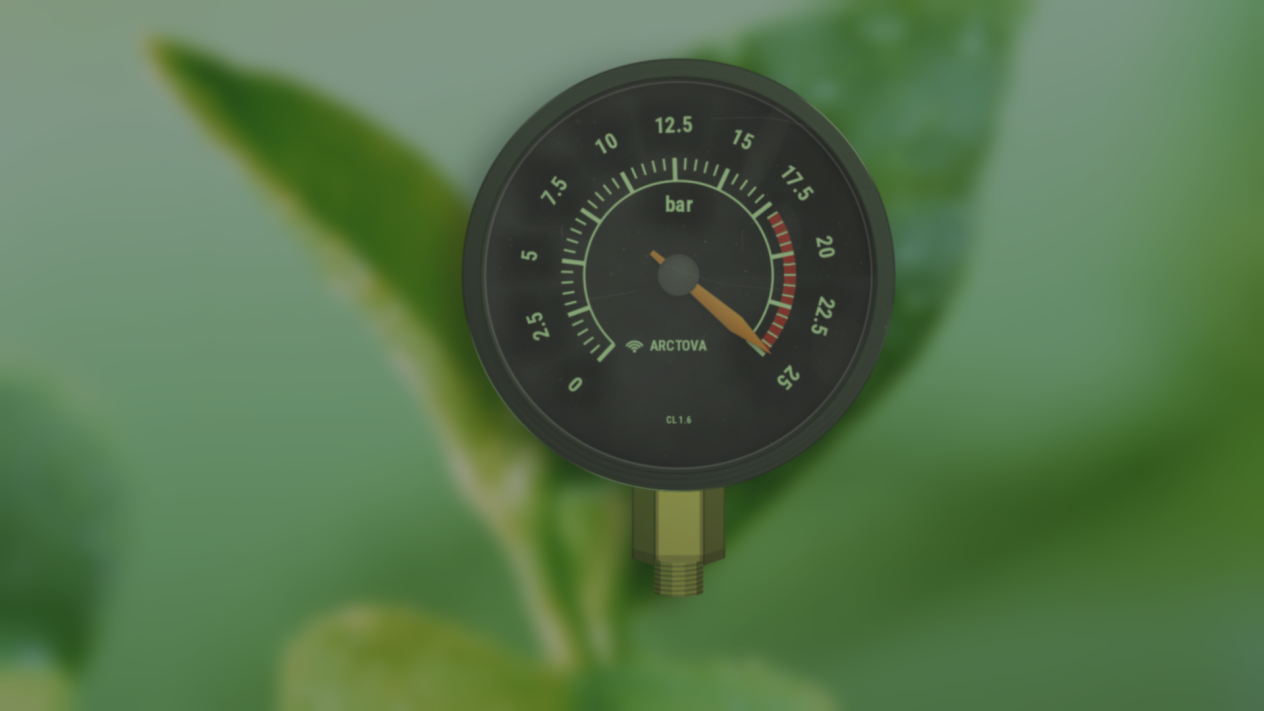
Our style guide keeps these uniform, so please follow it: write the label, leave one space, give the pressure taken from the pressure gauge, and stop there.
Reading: 24.75 bar
